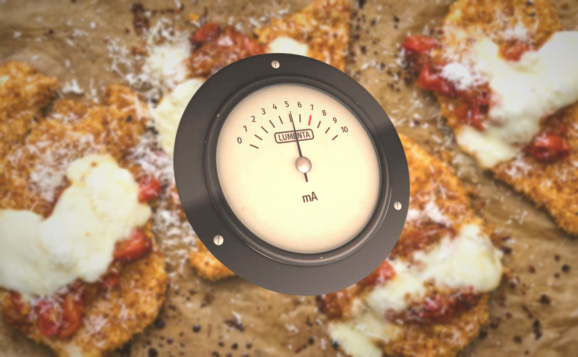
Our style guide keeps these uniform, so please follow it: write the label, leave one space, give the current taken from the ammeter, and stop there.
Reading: 5 mA
